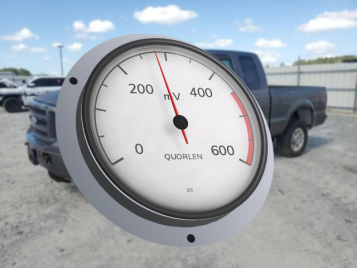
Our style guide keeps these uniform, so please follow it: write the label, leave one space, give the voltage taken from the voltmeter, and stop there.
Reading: 275 mV
